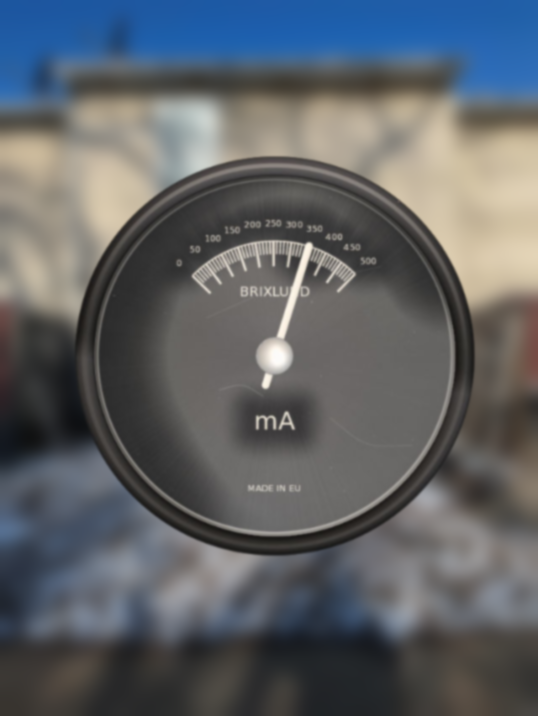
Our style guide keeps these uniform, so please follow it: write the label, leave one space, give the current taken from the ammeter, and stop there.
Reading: 350 mA
